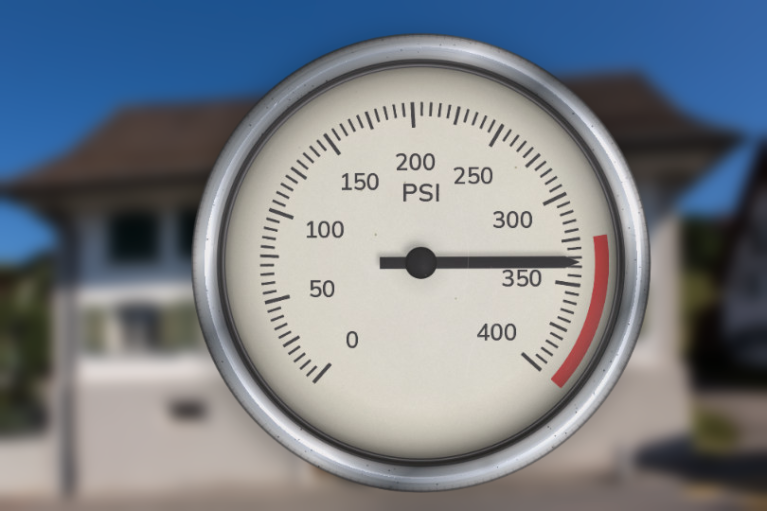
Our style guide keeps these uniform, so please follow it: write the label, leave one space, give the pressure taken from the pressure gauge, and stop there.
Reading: 337.5 psi
